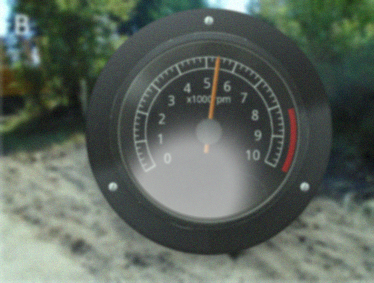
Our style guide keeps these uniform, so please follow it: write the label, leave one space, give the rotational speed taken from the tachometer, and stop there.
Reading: 5400 rpm
